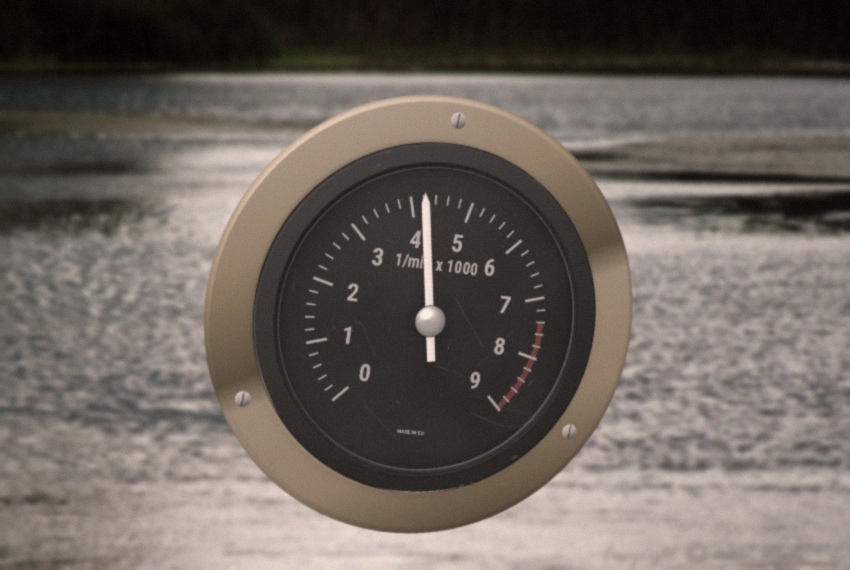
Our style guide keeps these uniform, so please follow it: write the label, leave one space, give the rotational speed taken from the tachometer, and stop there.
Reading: 4200 rpm
